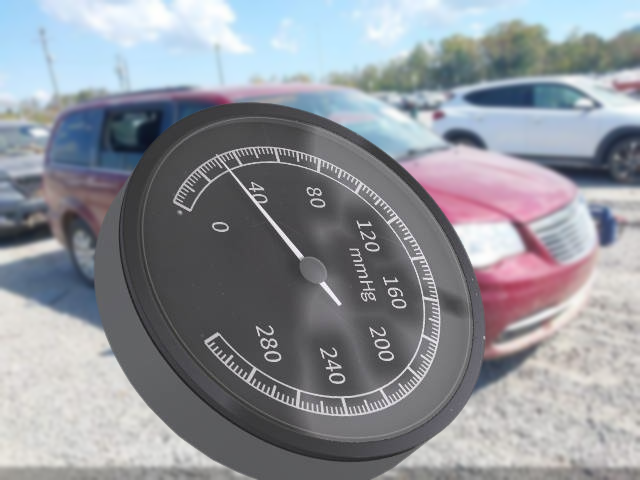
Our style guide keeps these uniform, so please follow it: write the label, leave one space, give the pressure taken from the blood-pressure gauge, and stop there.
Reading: 30 mmHg
